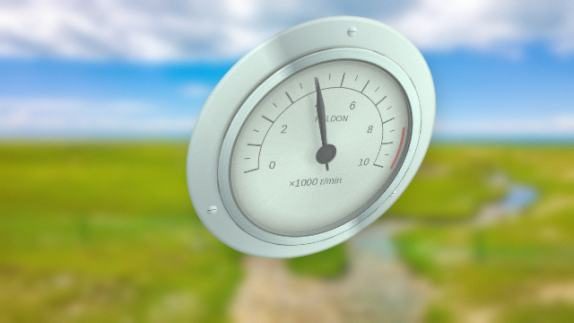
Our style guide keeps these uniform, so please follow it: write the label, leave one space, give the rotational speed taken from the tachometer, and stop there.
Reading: 4000 rpm
